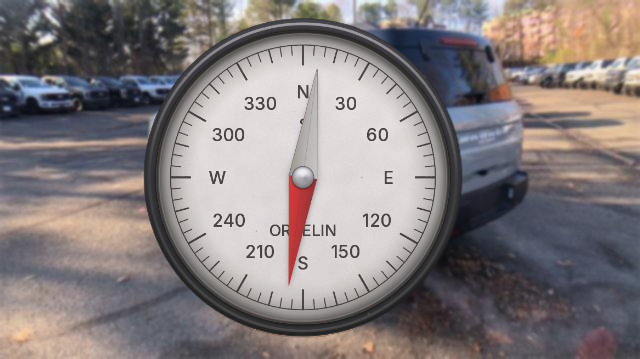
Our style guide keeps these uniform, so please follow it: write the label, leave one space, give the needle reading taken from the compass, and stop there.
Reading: 187.5 °
